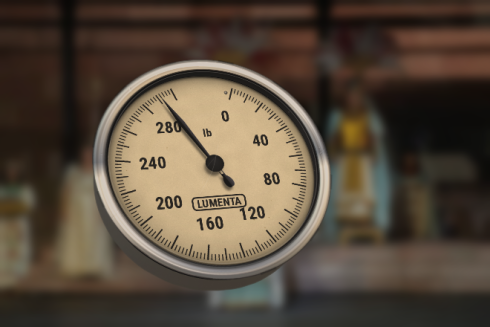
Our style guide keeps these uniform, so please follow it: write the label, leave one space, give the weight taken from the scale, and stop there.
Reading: 290 lb
